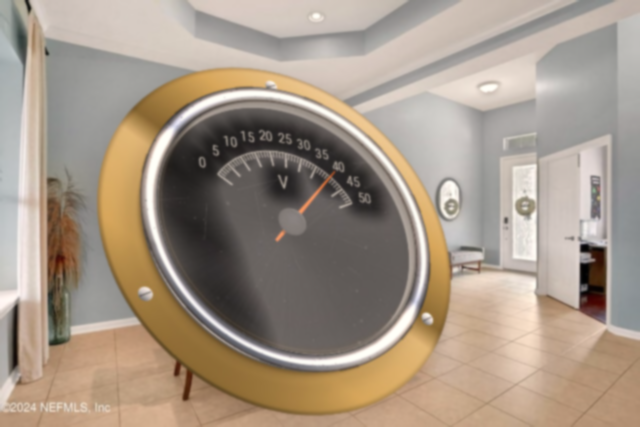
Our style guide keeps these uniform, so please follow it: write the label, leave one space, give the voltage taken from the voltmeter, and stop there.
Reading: 40 V
